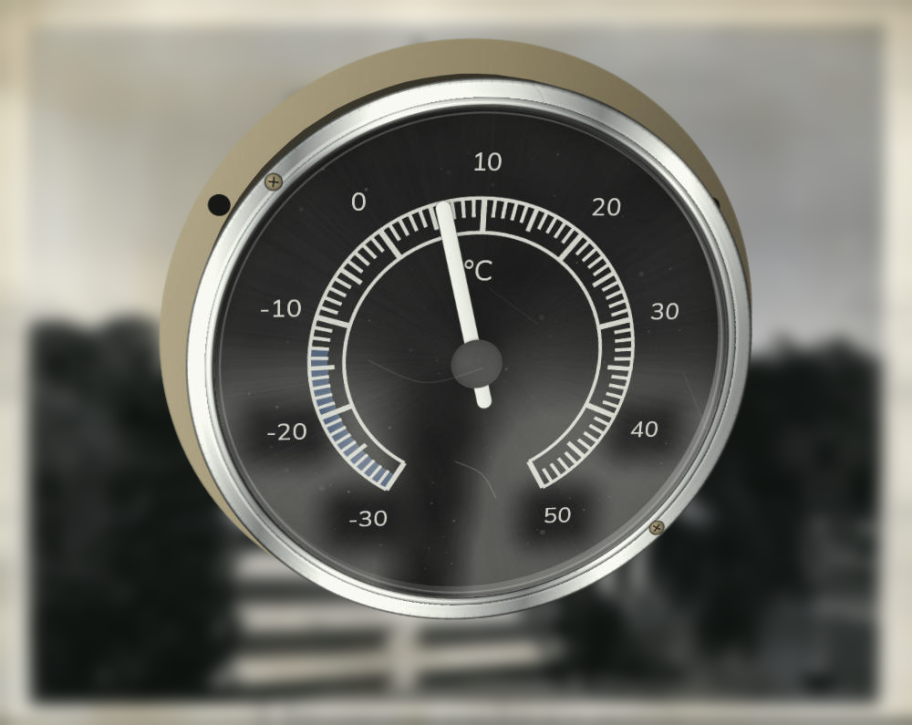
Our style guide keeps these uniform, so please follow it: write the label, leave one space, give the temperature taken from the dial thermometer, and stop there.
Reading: 6 °C
